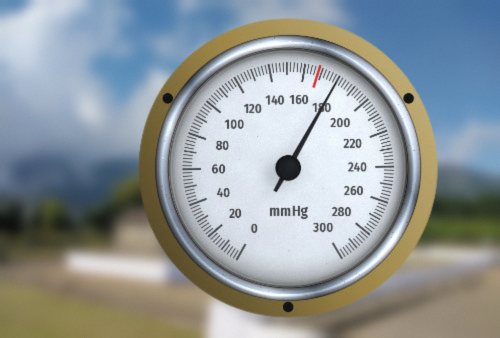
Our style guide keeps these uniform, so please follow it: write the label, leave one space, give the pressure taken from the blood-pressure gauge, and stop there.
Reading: 180 mmHg
